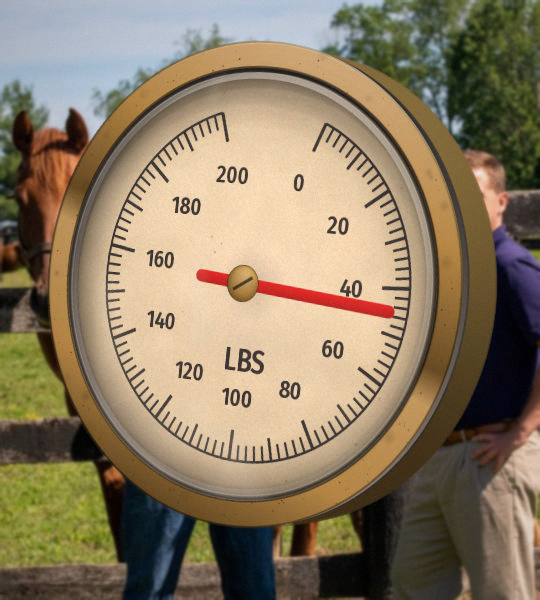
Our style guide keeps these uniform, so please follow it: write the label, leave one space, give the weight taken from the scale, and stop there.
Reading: 45 lb
